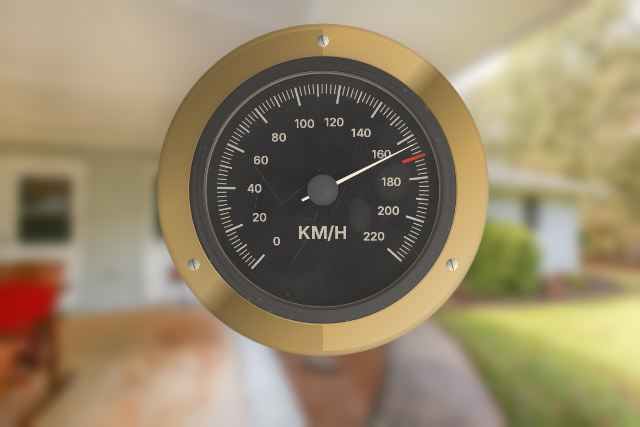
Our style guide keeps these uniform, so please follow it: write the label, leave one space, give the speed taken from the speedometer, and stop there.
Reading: 164 km/h
